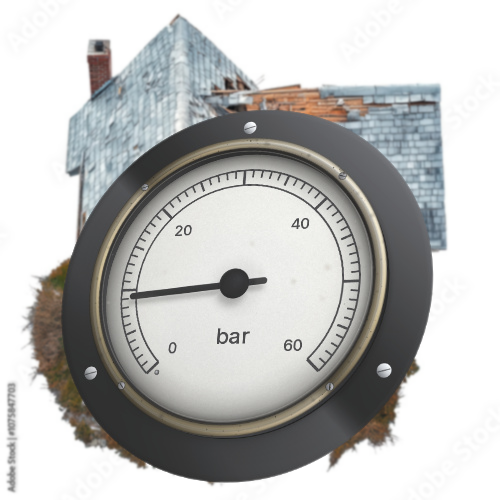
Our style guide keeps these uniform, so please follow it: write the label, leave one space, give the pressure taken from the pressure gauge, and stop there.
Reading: 9 bar
